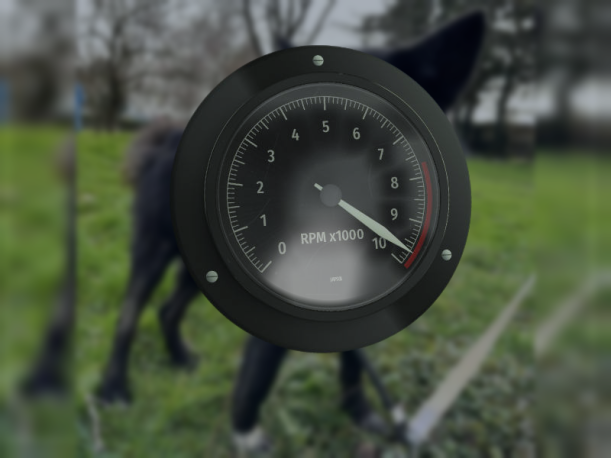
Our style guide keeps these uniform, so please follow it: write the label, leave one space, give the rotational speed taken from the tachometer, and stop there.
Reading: 9700 rpm
